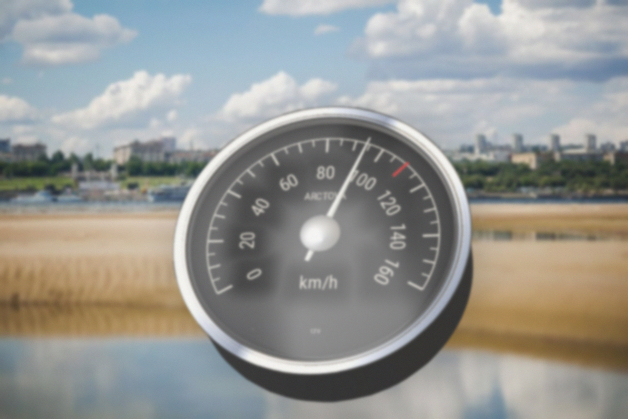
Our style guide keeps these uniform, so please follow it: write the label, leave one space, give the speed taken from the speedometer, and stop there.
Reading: 95 km/h
